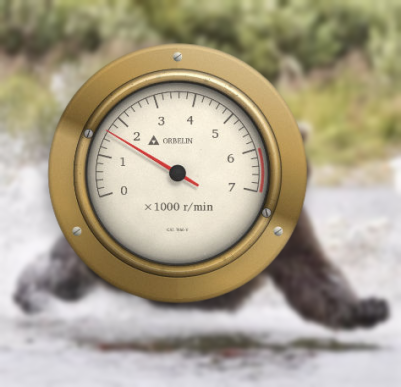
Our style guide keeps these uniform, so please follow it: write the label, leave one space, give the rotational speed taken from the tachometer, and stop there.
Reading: 1600 rpm
